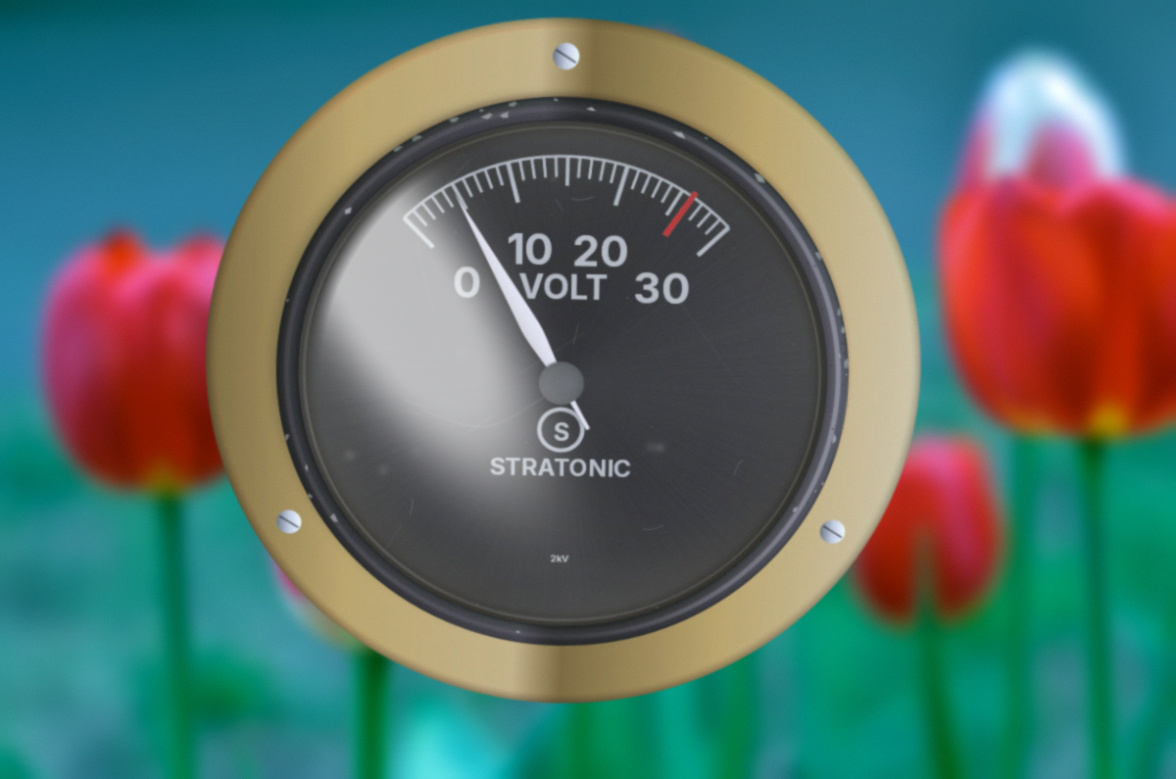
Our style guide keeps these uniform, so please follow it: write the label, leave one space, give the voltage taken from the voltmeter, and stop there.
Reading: 5 V
